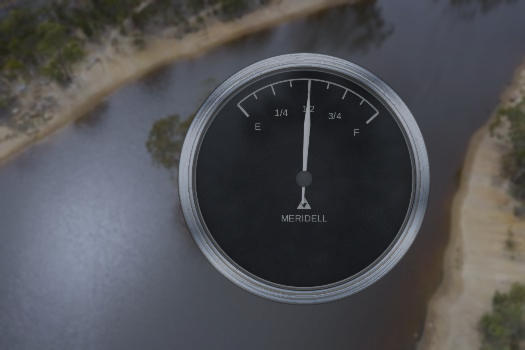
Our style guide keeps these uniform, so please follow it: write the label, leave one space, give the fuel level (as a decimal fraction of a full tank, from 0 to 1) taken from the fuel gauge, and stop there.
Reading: 0.5
